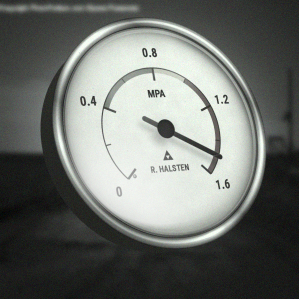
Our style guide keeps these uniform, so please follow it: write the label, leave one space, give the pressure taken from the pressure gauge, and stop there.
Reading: 1.5 MPa
